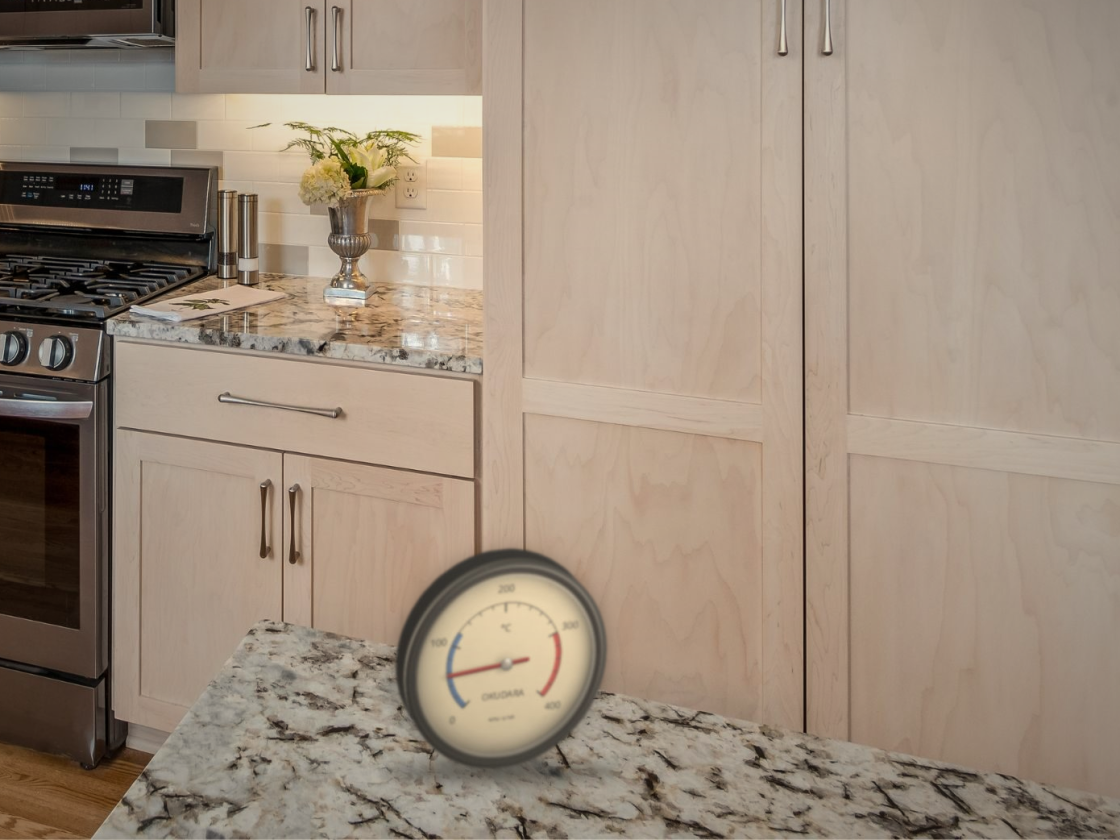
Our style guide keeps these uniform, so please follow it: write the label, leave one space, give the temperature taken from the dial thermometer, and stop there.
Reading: 60 °C
